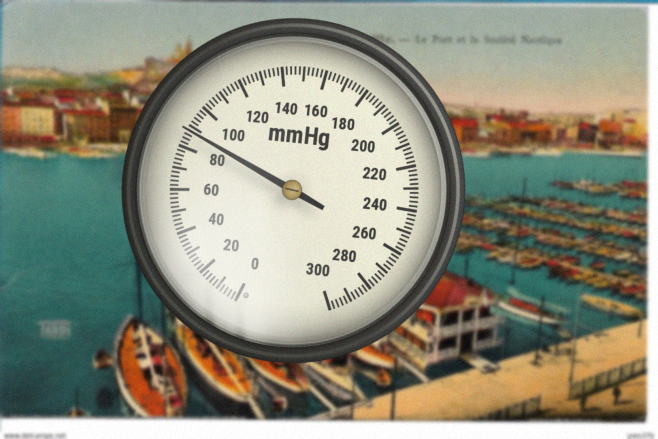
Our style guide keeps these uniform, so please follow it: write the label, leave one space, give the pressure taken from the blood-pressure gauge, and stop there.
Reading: 88 mmHg
